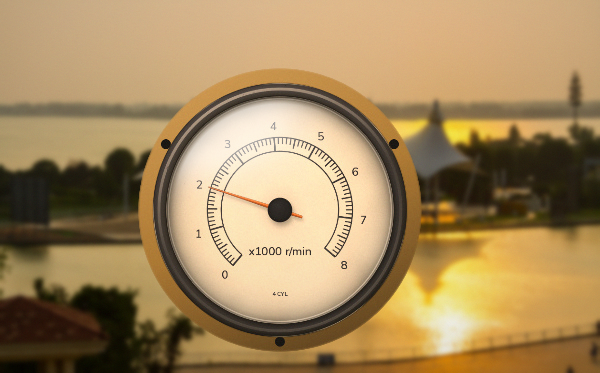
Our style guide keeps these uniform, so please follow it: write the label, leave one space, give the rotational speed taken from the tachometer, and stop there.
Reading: 2000 rpm
